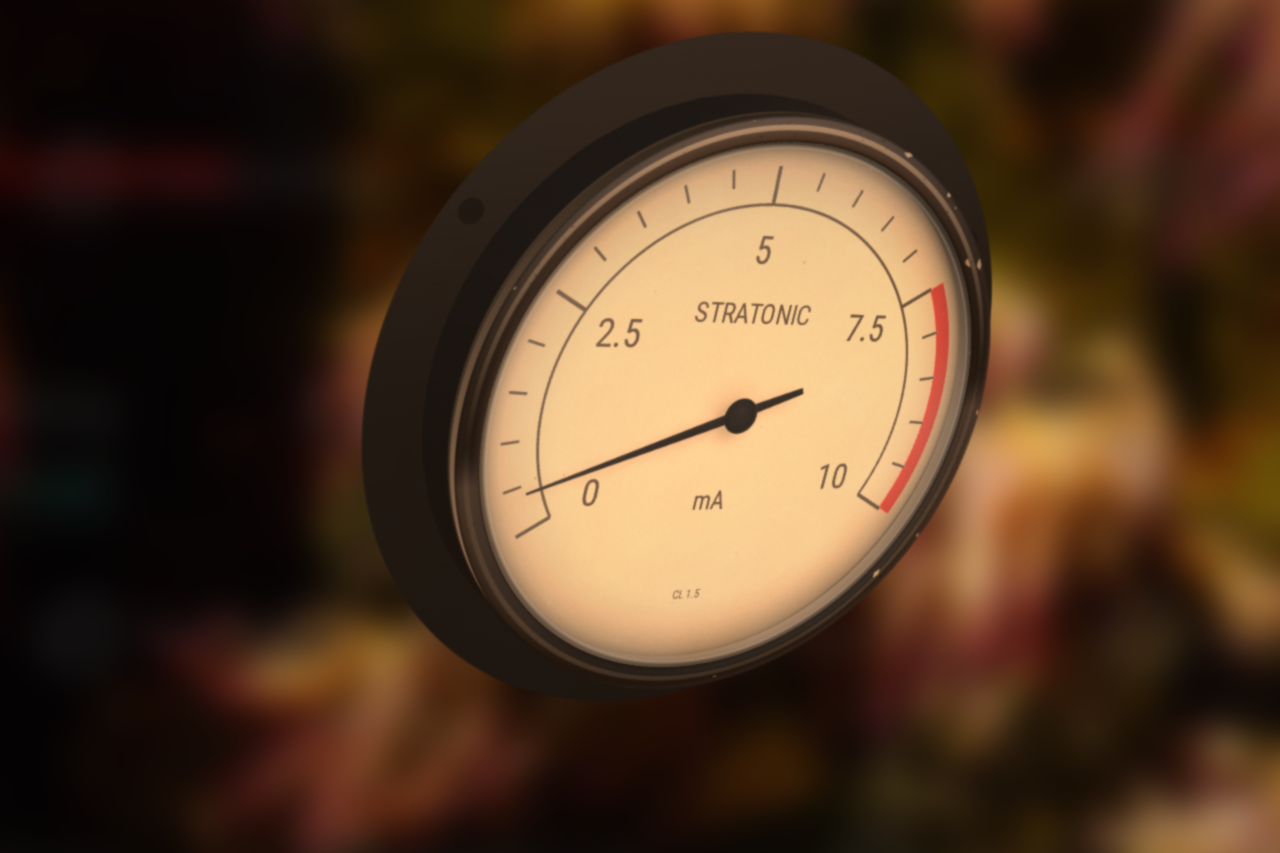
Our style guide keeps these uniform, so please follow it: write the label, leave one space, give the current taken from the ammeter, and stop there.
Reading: 0.5 mA
